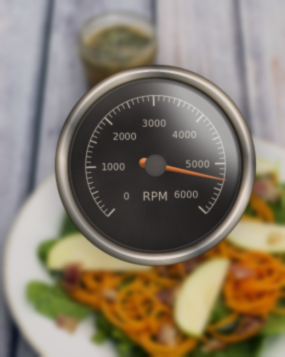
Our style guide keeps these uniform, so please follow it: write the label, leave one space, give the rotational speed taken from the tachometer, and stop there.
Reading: 5300 rpm
